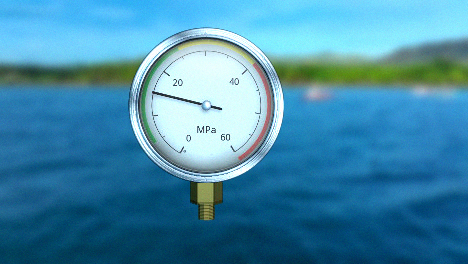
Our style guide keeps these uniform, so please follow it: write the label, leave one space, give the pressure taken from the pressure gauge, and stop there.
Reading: 15 MPa
